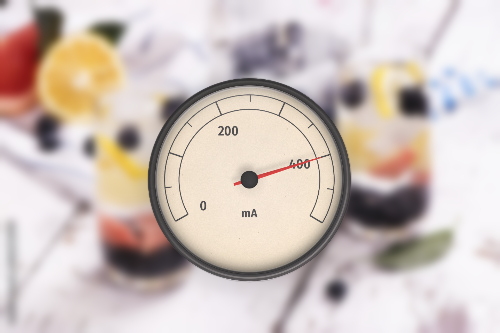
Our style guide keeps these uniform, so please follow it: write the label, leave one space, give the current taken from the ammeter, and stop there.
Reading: 400 mA
